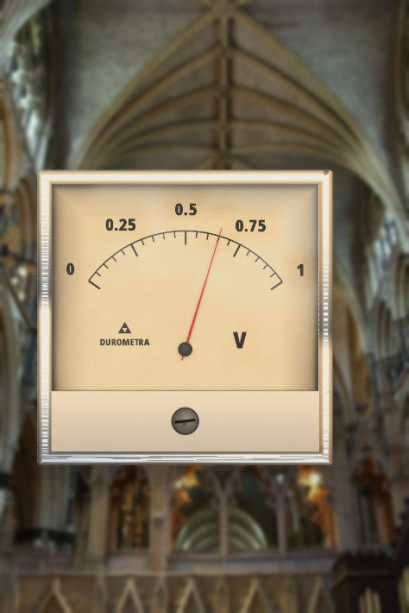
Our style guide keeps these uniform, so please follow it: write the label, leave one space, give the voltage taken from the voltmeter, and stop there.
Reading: 0.65 V
